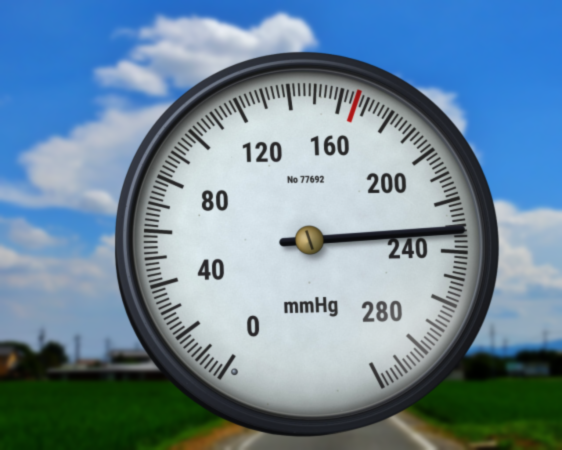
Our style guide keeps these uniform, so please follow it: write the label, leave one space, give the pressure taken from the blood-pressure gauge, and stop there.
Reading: 232 mmHg
